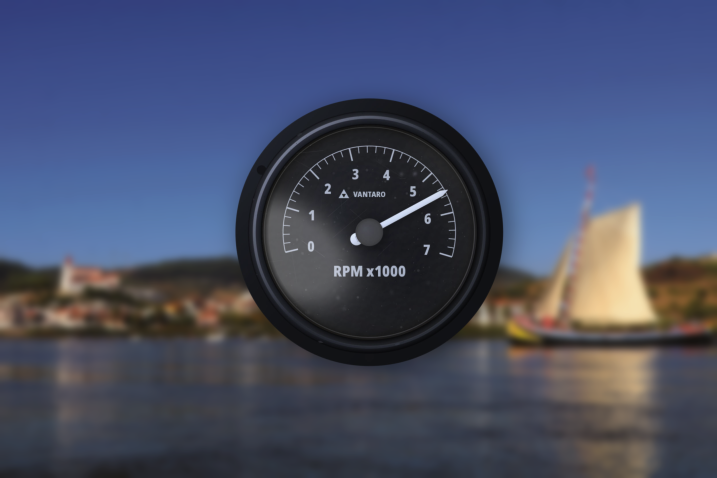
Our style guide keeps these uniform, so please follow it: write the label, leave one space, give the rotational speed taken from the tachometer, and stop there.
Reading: 5500 rpm
